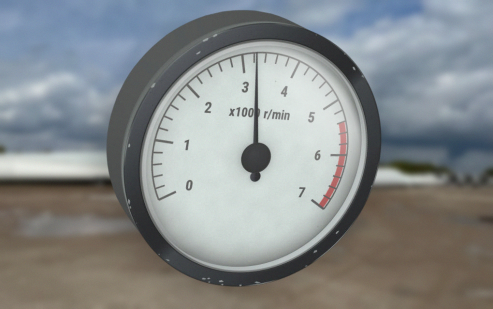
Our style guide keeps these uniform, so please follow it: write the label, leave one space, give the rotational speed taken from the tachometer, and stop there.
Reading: 3200 rpm
